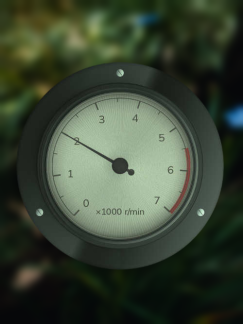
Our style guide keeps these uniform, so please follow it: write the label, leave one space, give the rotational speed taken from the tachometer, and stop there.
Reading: 2000 rpm
